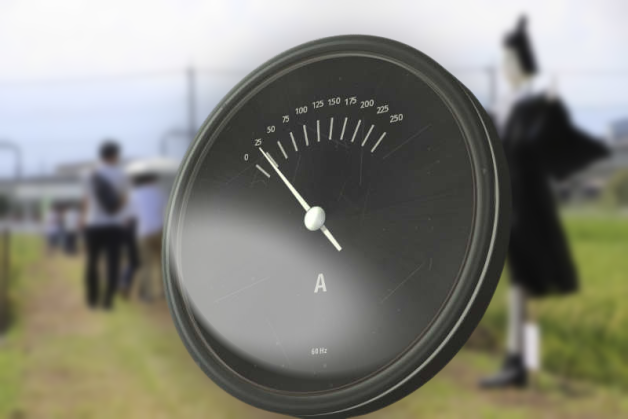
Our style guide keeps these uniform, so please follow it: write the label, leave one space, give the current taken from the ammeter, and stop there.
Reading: 25 A
